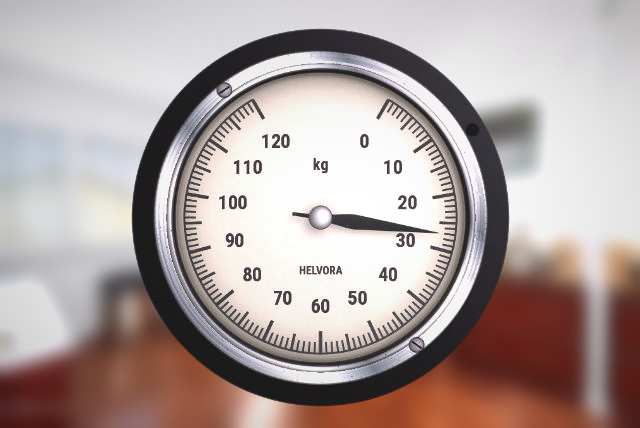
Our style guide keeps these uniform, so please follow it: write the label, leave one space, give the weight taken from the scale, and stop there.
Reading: 27 kg
